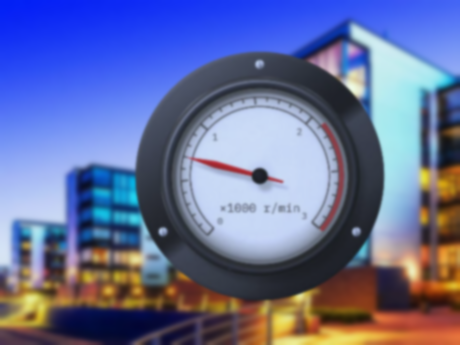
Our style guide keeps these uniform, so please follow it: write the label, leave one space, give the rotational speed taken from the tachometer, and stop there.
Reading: 700 rpm
